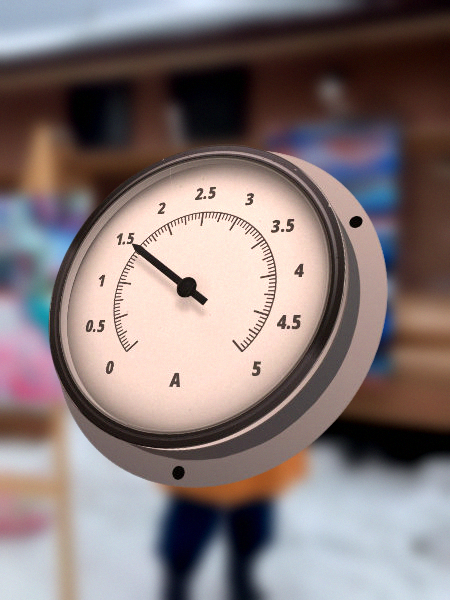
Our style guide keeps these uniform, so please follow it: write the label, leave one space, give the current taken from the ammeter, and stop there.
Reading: 1.5 A
